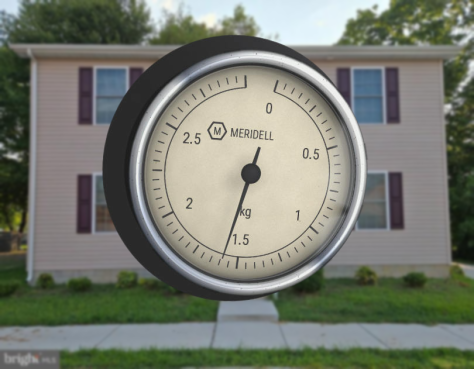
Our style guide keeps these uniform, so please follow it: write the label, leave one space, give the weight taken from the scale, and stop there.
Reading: 1.6 kg
